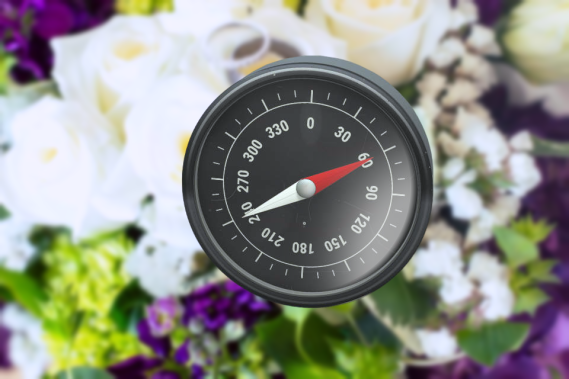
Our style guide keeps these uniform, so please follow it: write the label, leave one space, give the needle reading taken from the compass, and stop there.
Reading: 60 °
